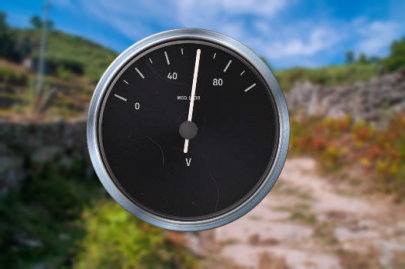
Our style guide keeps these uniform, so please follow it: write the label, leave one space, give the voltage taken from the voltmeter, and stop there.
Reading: 60 V
